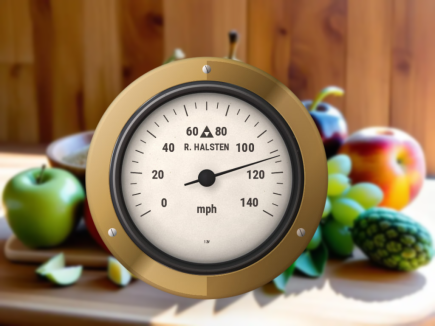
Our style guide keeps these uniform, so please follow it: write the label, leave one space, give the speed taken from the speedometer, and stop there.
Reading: 112.5 mph
